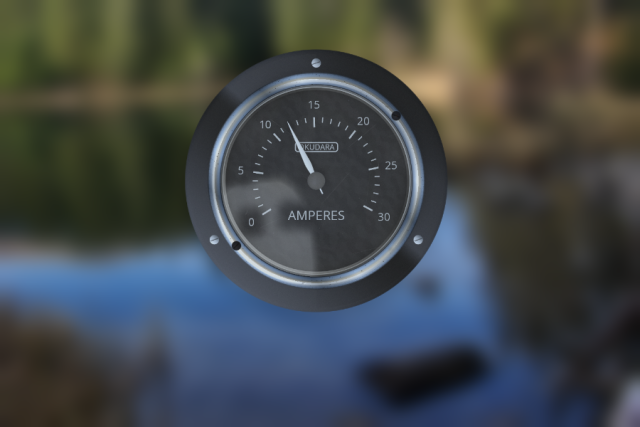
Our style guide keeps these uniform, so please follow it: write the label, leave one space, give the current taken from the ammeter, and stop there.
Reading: 12 A
